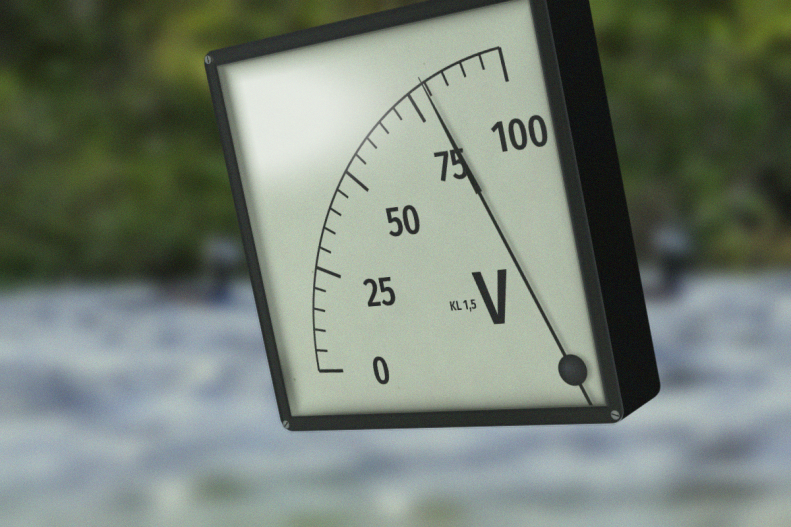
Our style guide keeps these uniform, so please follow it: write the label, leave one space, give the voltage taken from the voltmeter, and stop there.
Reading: 80 V
